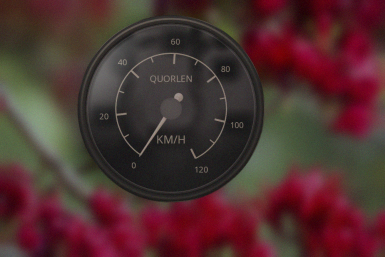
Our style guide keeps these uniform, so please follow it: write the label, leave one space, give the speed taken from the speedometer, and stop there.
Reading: 0 km/h
